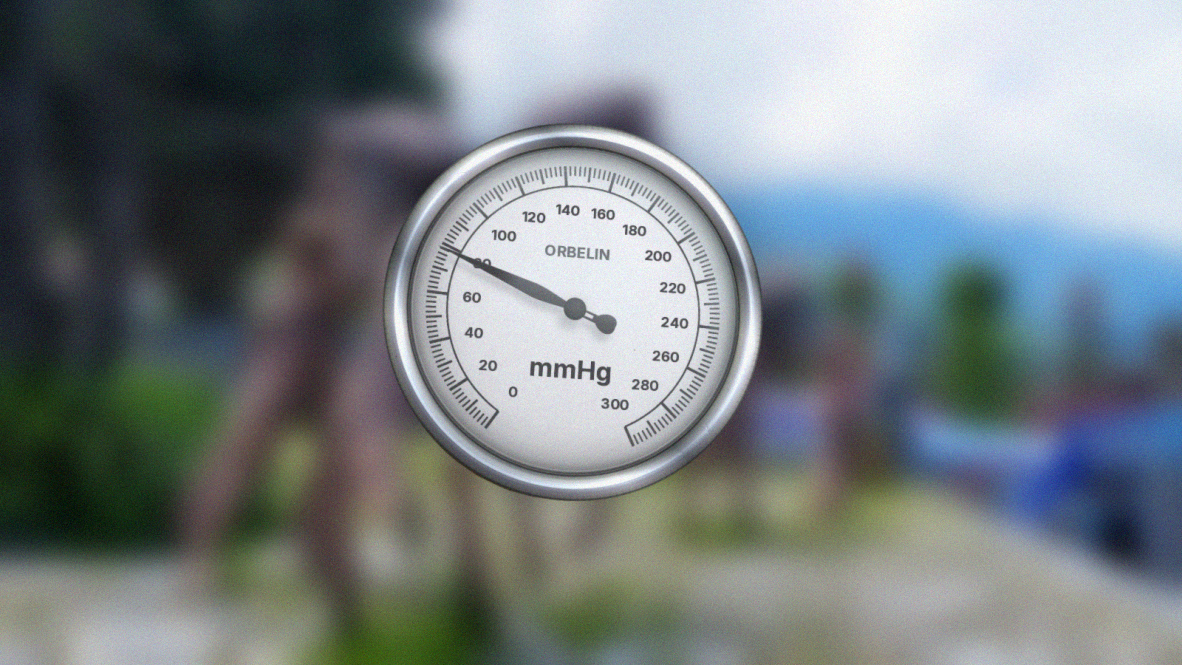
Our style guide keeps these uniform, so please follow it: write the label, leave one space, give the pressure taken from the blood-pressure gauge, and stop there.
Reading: 78 mmHg
